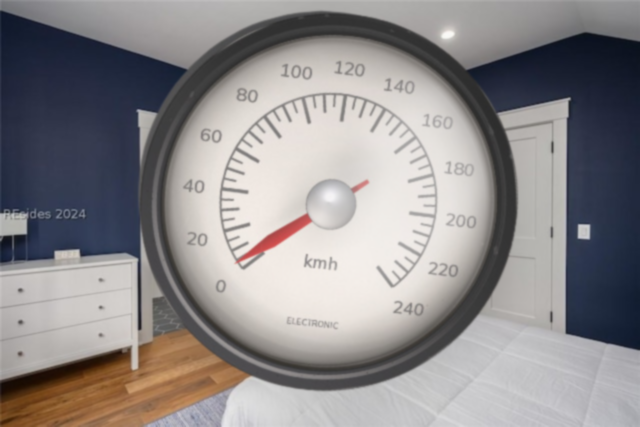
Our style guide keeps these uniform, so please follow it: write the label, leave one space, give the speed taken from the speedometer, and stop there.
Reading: 5 km/h
